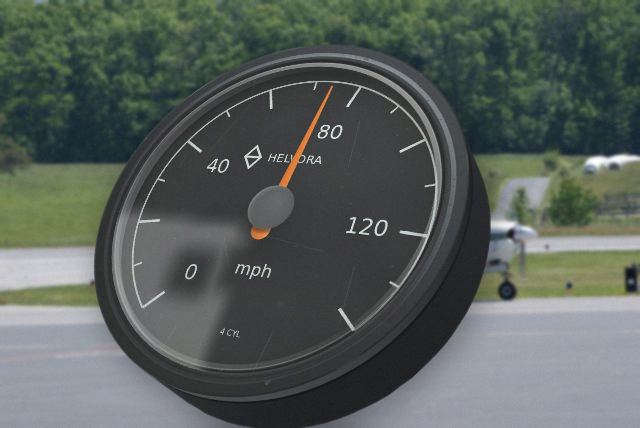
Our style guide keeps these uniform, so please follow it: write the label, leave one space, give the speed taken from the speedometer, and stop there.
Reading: 75 mph
